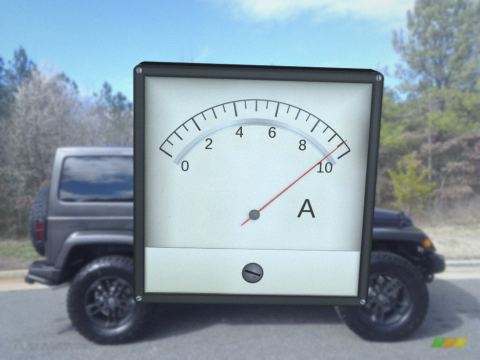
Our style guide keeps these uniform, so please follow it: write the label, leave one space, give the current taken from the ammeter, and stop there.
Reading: 9.5 A
